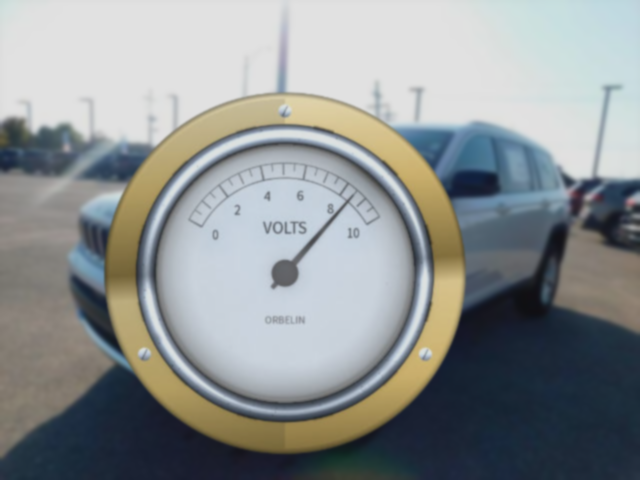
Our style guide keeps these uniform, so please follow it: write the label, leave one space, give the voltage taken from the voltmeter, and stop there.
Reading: 8.5 V
